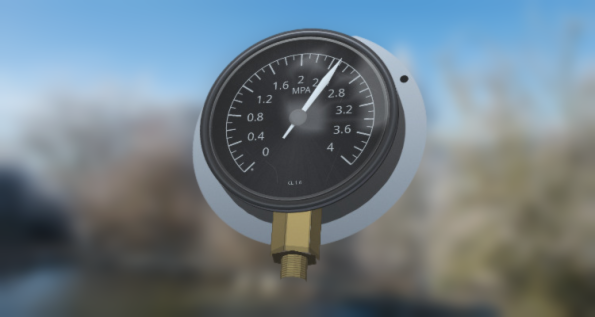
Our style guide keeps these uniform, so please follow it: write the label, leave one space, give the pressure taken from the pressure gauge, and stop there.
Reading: 2.5 MPa
